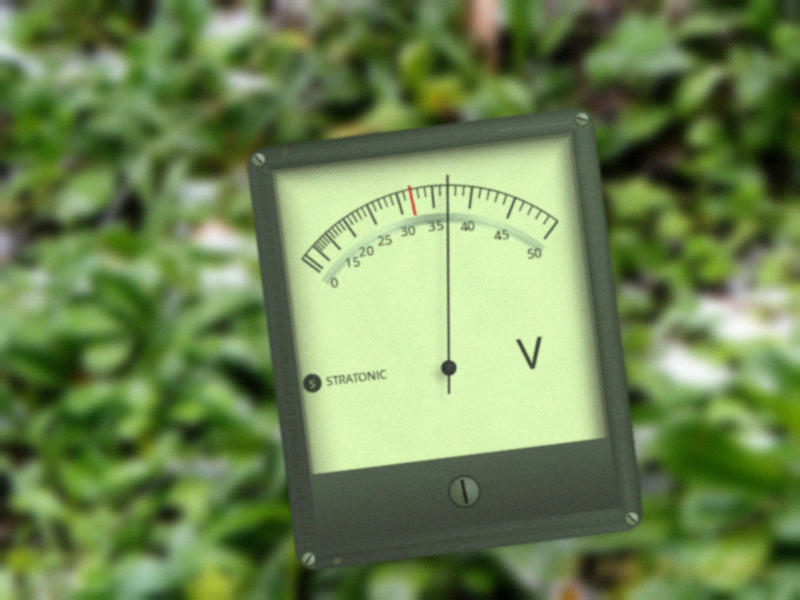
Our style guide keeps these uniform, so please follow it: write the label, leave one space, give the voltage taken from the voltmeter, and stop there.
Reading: 37 V
